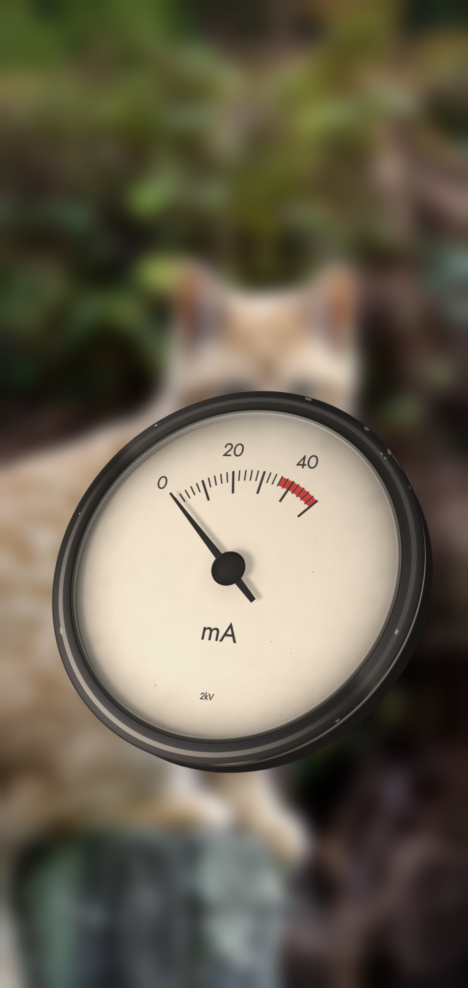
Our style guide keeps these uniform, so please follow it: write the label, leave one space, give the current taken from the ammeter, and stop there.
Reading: 0 mA
